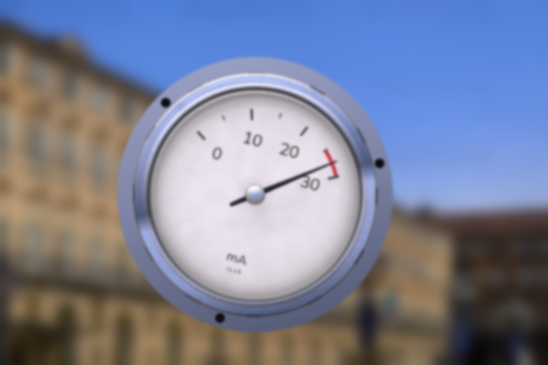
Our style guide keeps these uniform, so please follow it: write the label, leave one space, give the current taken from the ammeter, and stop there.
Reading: 27.5 mA
